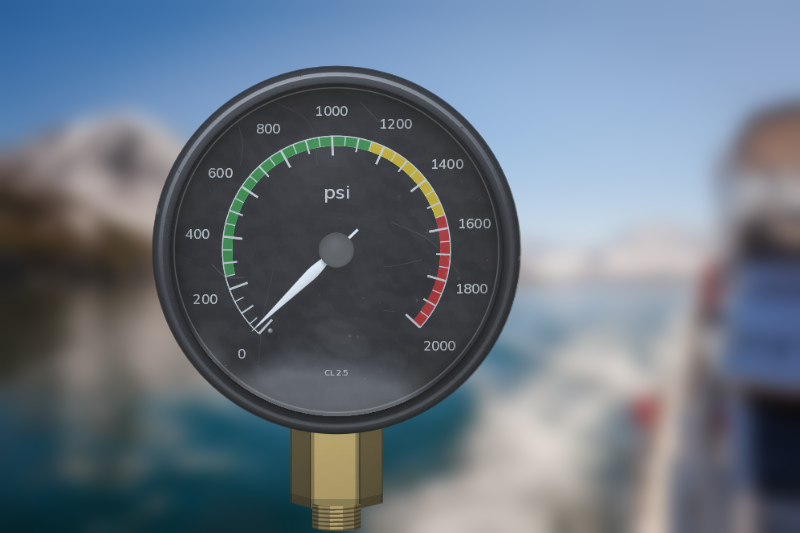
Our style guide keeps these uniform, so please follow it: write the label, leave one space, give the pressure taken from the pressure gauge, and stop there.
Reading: 25 psi
